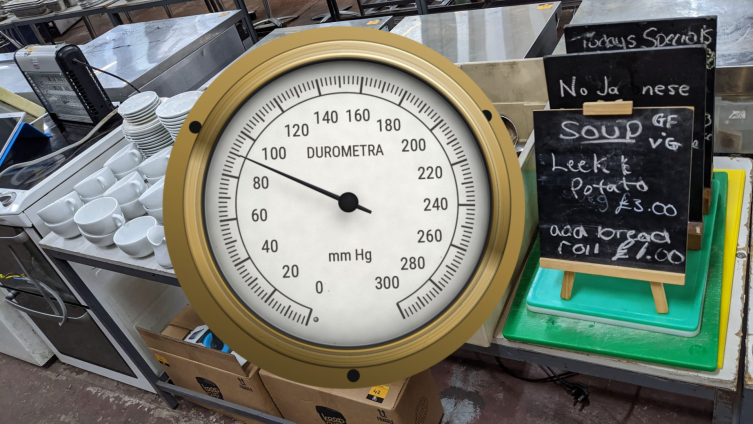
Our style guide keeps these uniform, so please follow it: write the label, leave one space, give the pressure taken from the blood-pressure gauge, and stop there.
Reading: 90 mmHg
